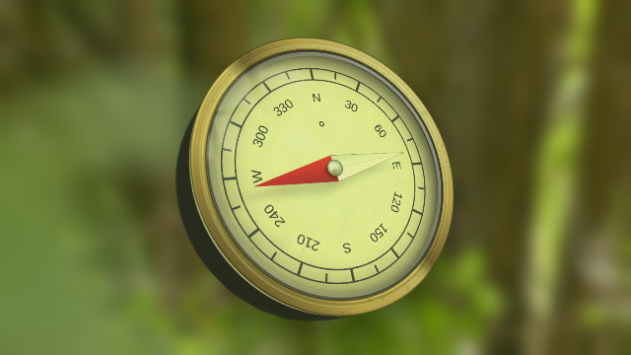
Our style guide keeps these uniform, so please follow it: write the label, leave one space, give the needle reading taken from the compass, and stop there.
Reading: 262.5 °
